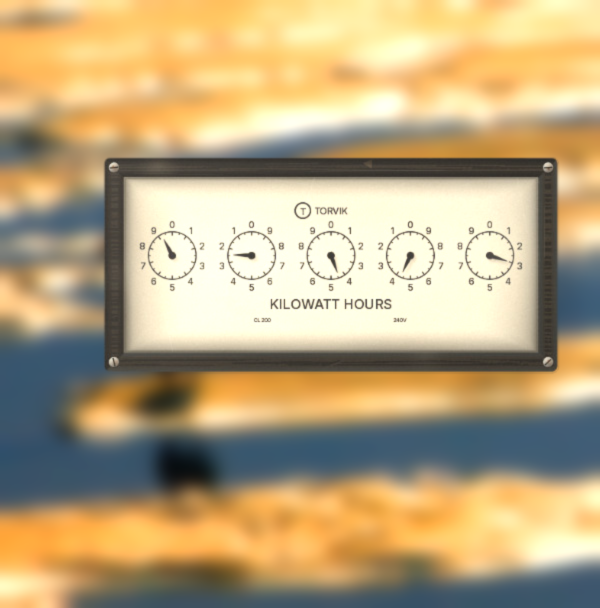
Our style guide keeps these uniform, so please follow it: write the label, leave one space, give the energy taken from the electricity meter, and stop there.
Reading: 92443 kWh
